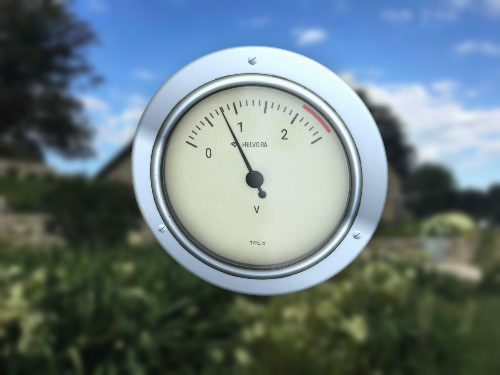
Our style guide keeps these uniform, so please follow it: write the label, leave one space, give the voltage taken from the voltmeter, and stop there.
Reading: 0.8 V
